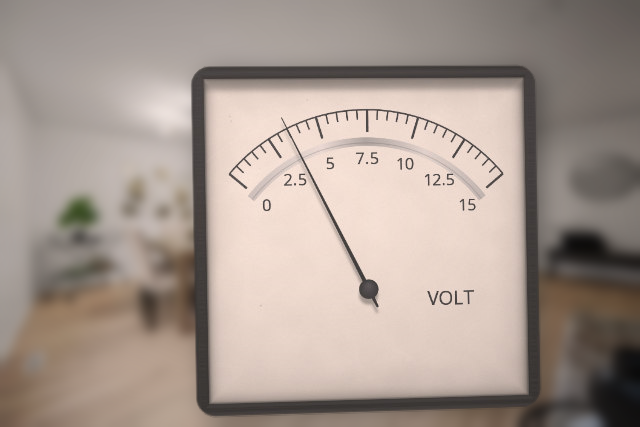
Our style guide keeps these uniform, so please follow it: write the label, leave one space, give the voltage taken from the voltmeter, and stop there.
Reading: 3.5 V
